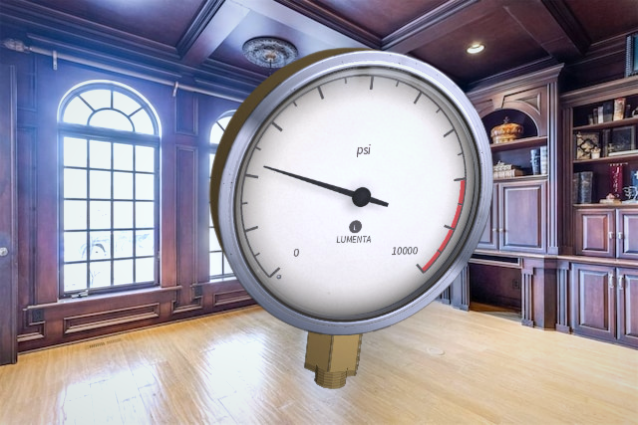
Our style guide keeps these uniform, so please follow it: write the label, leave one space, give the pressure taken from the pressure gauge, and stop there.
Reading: 2250 psi
